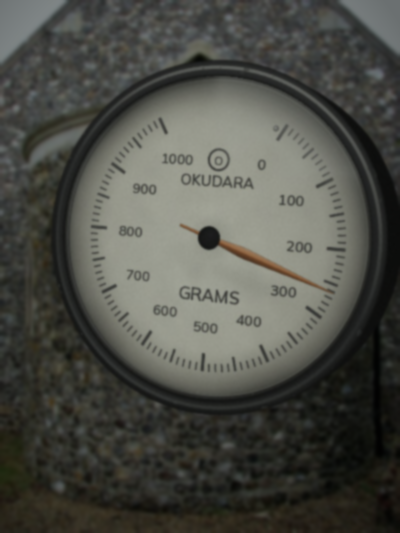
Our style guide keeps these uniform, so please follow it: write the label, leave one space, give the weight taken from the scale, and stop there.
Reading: 260 g
